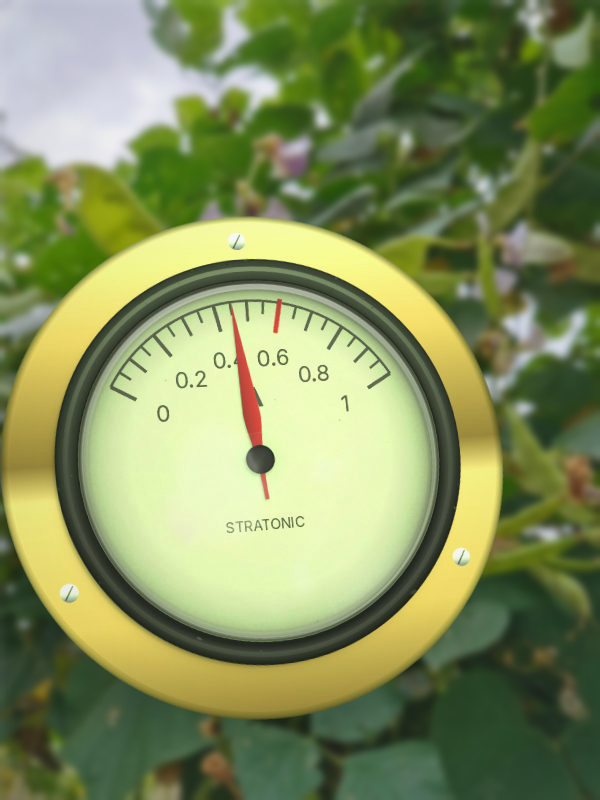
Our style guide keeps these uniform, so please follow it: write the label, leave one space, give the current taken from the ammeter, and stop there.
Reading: 0.45 A
